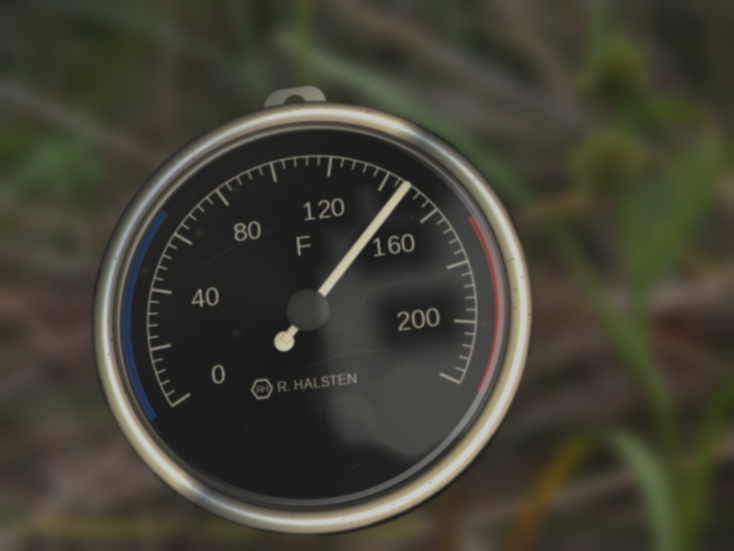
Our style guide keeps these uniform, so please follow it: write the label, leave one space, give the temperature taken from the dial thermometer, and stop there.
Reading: 148 °F
